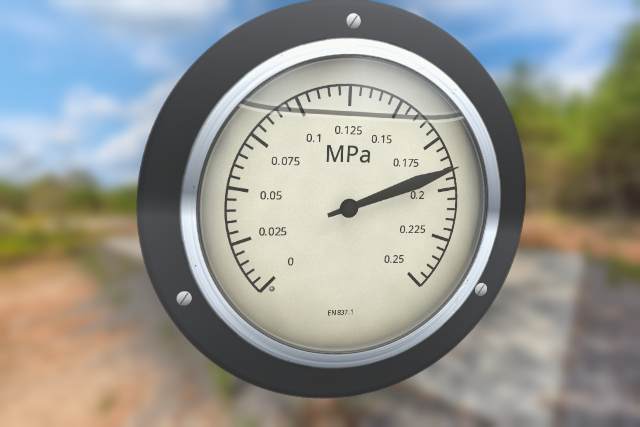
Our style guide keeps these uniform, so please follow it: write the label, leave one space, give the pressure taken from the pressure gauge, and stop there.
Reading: 0.19 MPa
